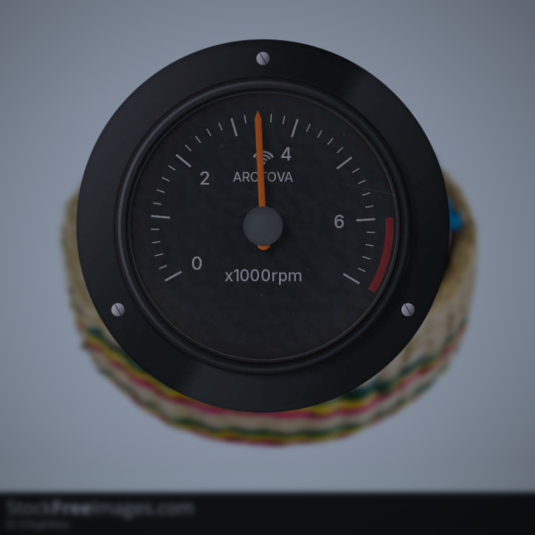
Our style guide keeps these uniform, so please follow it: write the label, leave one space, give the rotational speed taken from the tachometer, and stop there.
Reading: 3400 rpm
